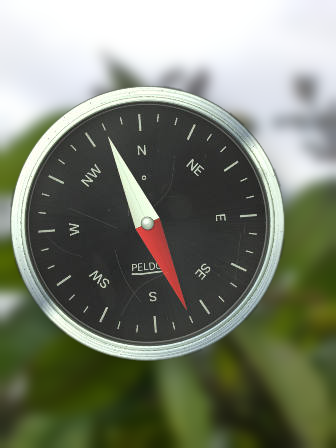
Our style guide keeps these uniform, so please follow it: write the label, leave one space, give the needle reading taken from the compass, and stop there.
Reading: 160 °
